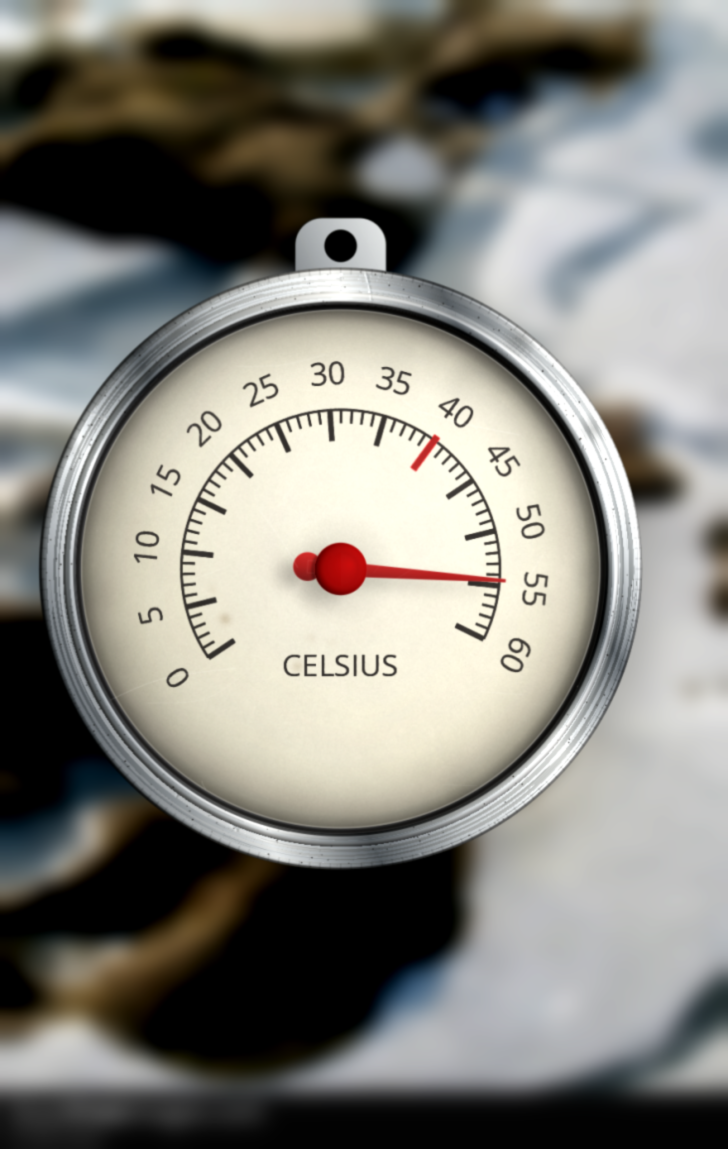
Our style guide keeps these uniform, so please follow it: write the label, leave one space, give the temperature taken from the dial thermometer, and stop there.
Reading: 54.5 °C
